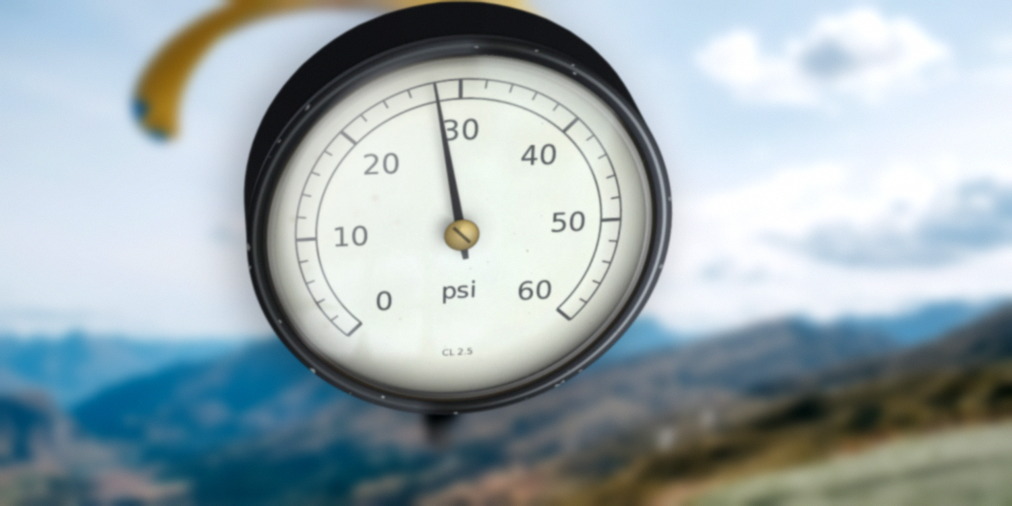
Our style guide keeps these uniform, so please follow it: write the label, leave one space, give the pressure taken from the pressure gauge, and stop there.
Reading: 28 psi
